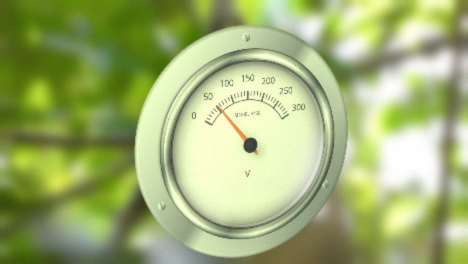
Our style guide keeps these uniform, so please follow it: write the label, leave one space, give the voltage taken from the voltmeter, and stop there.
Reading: 50 V
